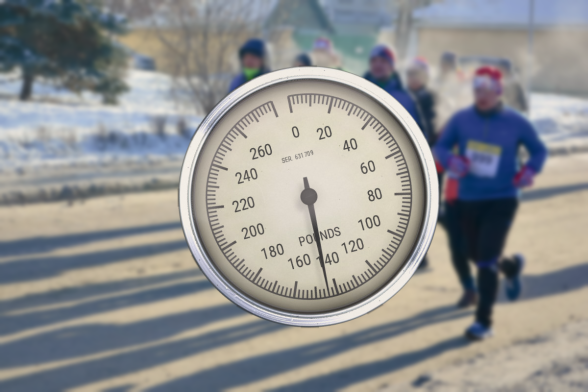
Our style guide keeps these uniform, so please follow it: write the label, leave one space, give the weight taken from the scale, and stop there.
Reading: 144 lb
